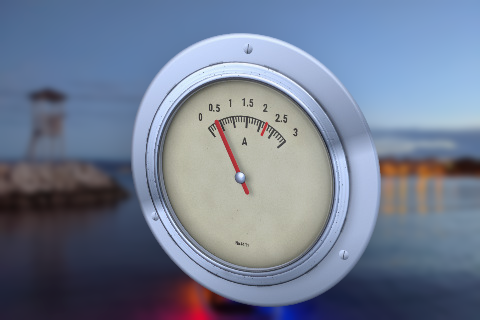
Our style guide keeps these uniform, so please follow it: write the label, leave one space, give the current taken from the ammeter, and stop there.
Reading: 0.5 A
